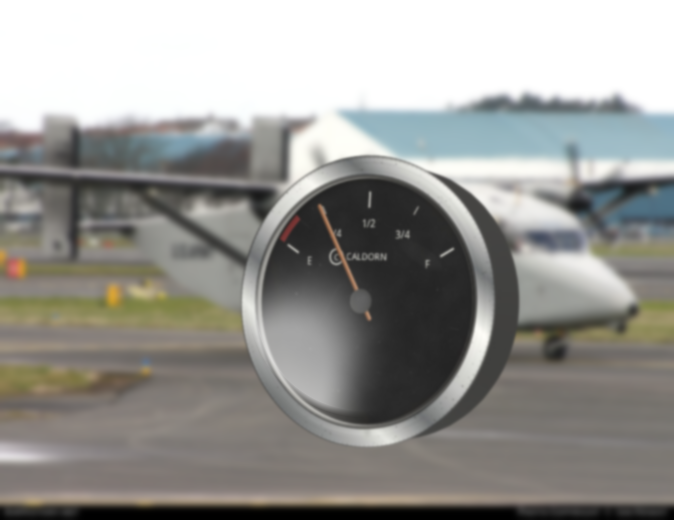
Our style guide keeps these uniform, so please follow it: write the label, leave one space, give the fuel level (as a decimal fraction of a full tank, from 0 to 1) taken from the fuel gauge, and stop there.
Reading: 0.25
